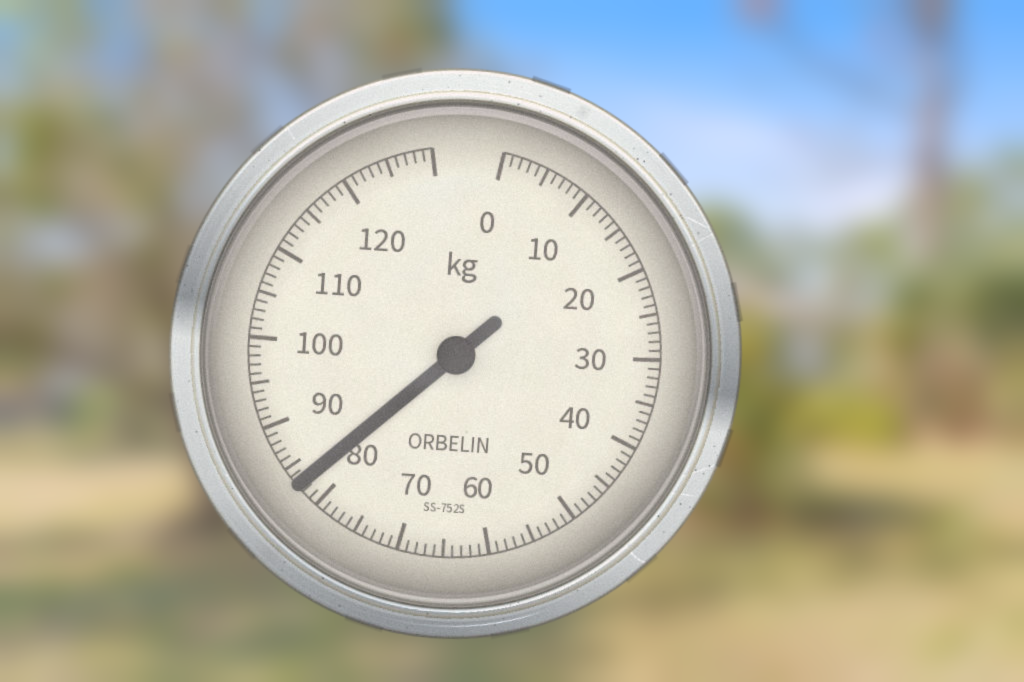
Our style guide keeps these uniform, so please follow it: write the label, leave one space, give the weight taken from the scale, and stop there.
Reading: 83 kg
